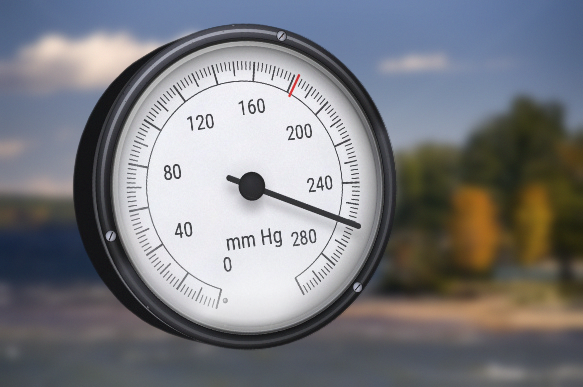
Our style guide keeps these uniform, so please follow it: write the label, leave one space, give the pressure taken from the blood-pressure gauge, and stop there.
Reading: 260 mmHg
